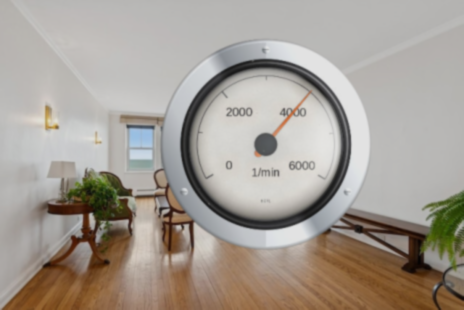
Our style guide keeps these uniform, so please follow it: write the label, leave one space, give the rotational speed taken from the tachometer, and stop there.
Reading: 4000 rpm
